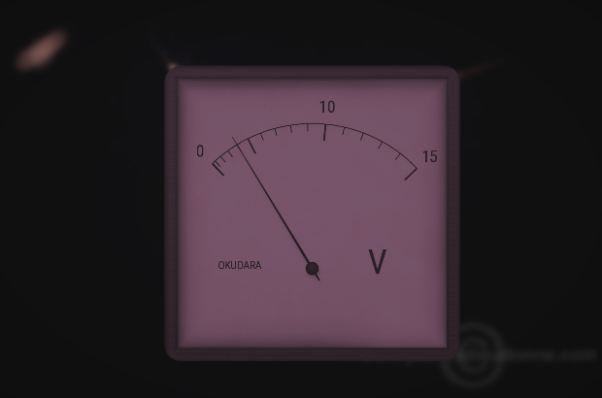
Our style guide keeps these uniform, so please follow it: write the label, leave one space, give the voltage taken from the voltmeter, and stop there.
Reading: 4 V
